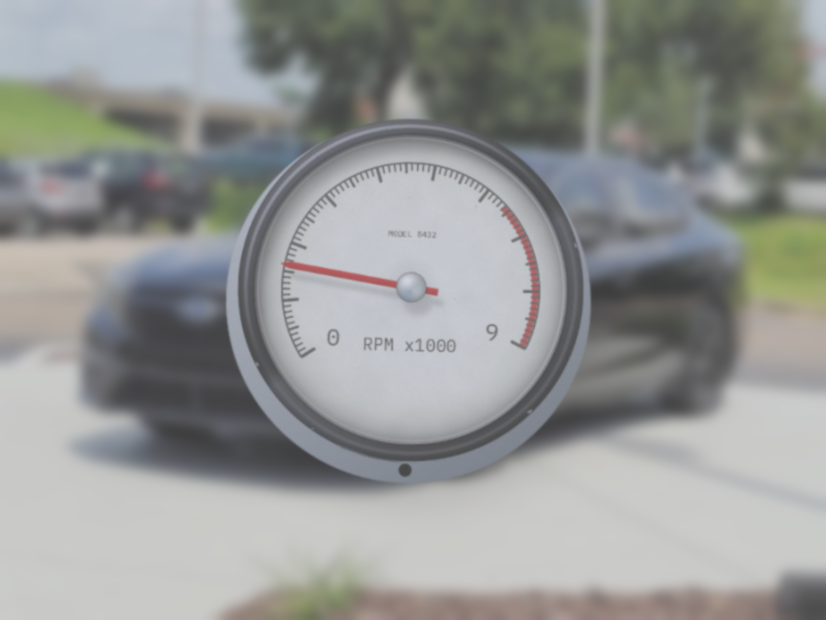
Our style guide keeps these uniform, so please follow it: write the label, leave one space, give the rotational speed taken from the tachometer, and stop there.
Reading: 1600 rpm
